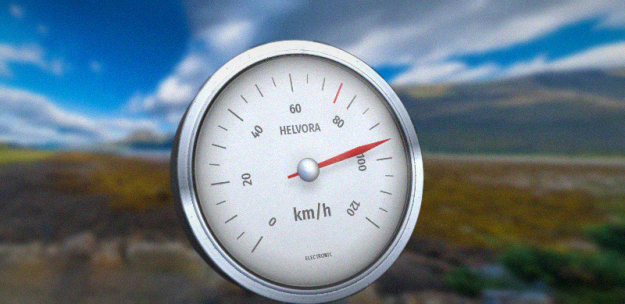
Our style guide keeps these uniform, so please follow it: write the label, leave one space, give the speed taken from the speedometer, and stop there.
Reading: 95 km/h
